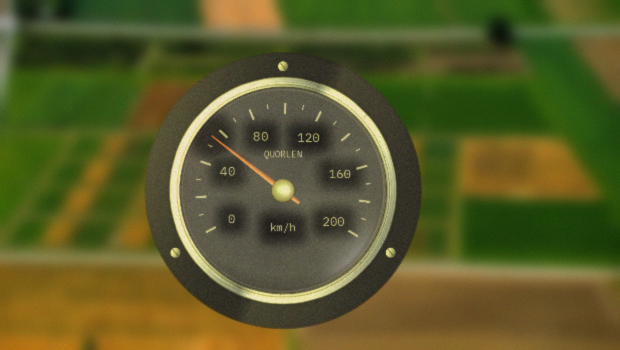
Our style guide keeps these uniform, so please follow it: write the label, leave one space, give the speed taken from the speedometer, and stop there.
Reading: 55 km/h
